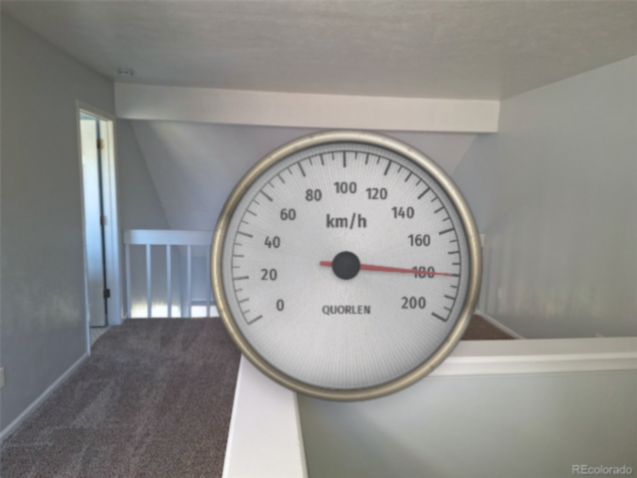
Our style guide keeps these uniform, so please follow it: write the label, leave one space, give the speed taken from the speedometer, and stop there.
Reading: 180 km/h
